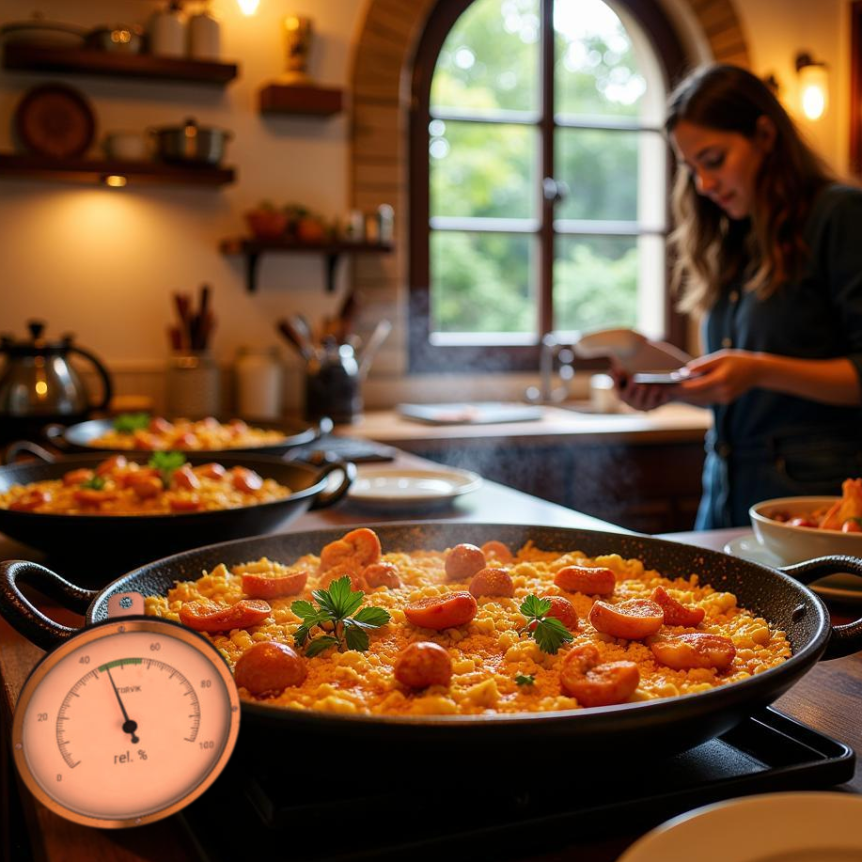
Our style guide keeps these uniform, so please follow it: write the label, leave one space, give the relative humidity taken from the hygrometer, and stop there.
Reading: 45 %
